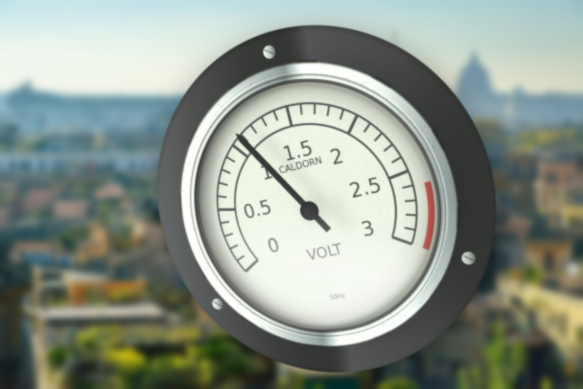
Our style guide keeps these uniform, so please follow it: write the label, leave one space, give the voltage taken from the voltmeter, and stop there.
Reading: 1.1 V
